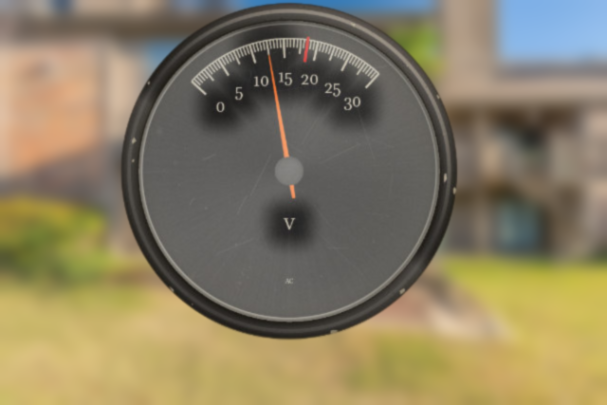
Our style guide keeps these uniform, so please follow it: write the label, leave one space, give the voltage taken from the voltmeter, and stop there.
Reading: 12.5 V
